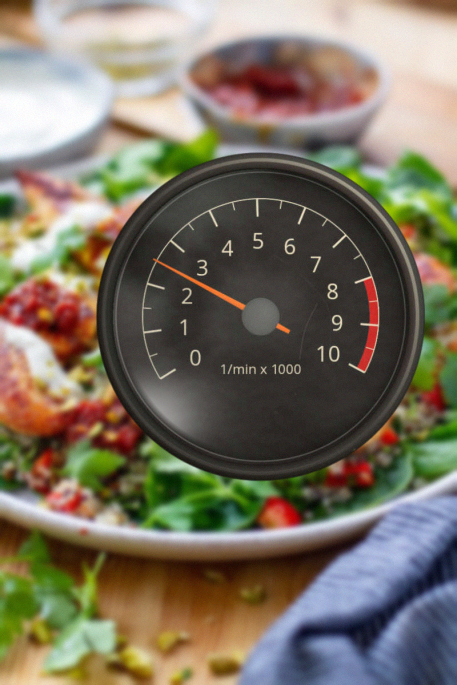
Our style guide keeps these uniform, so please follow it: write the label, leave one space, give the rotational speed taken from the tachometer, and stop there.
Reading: 2500 rpm
